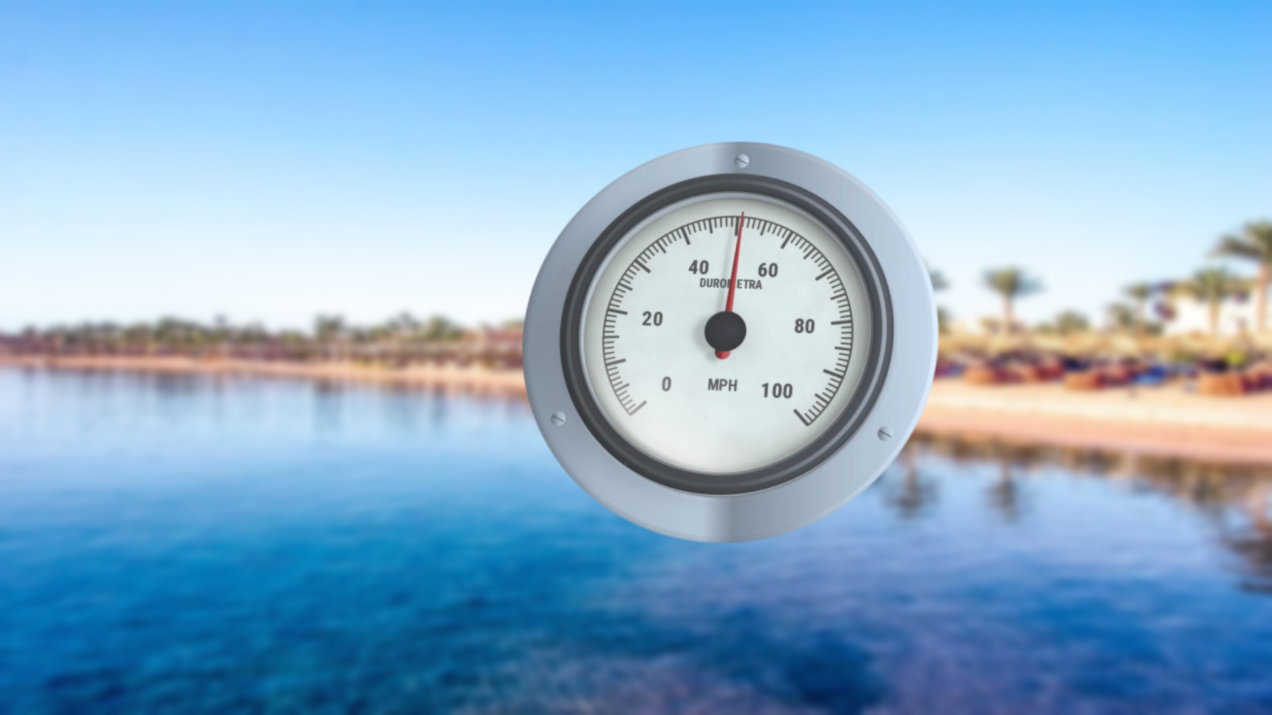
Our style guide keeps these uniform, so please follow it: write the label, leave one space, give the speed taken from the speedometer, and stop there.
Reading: 51 mph
